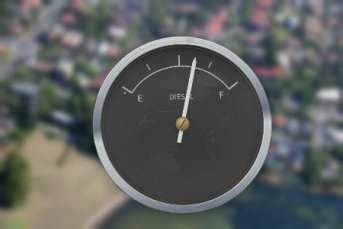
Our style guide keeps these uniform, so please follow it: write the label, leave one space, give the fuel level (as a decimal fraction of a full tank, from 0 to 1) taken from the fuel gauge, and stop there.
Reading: 0.625
